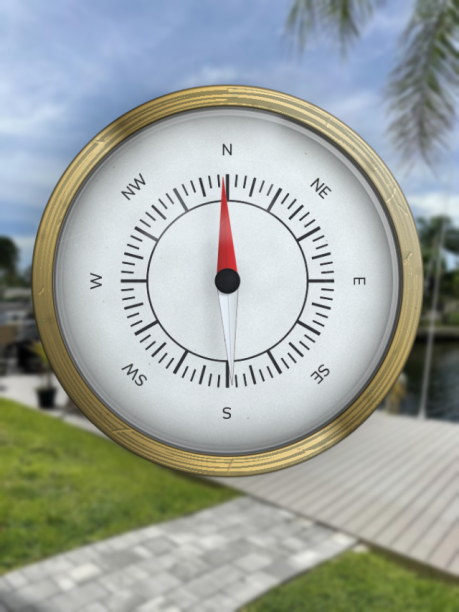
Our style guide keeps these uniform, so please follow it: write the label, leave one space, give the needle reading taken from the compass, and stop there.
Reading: 357.5 °
